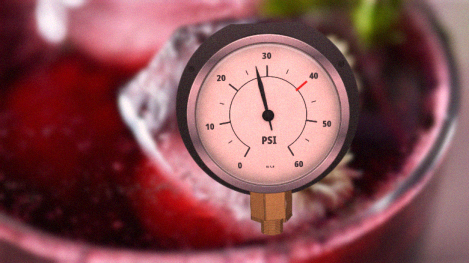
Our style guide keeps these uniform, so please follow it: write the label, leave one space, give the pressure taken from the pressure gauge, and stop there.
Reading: 27.5 psi
